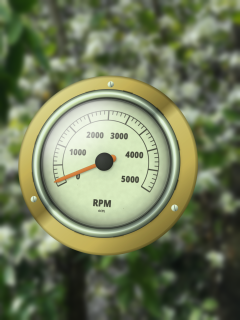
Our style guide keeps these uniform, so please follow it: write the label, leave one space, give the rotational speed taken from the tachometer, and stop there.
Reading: 100 rpm
